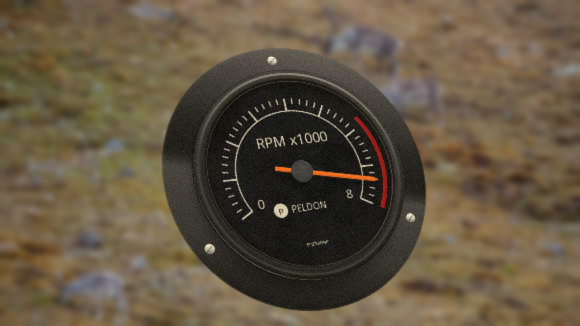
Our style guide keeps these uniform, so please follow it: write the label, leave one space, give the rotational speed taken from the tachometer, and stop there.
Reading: 7400 rpm
